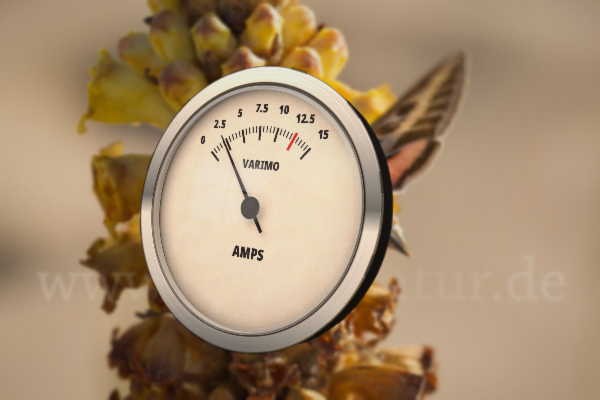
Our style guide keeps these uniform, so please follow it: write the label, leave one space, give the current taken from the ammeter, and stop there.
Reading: 2.5 A
